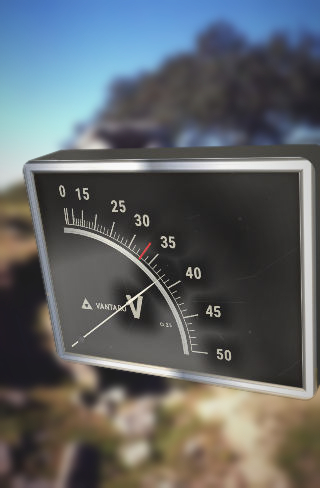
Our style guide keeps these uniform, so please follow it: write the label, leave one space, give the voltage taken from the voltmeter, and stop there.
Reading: 38 V
